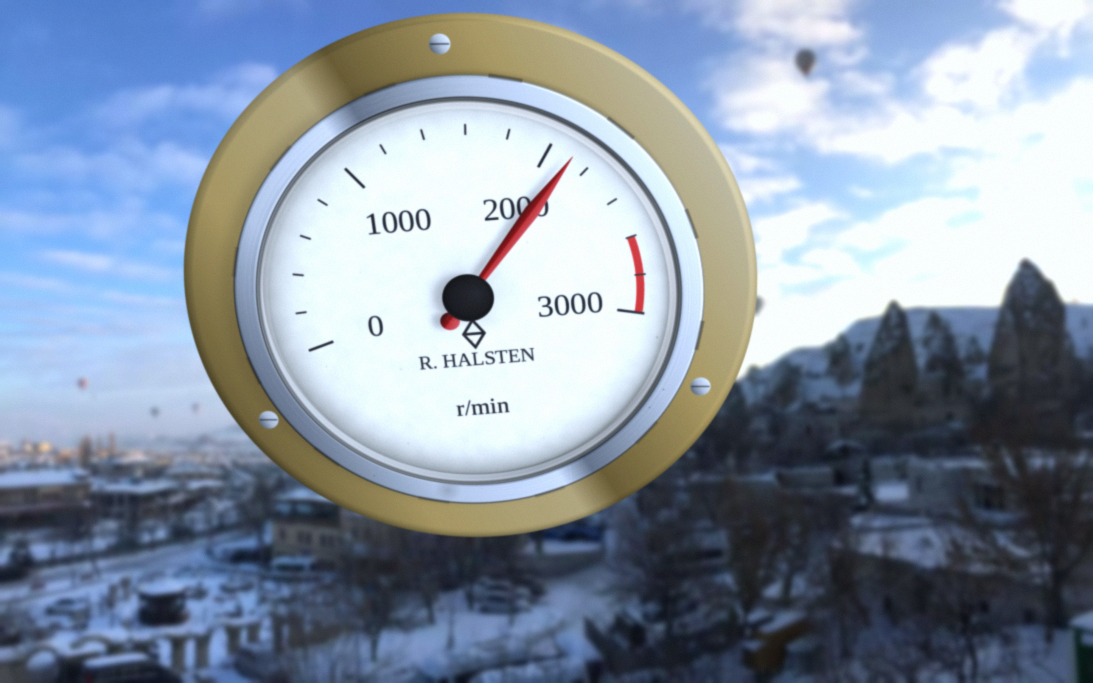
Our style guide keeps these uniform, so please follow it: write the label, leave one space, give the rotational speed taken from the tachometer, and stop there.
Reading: 2100 rpm
